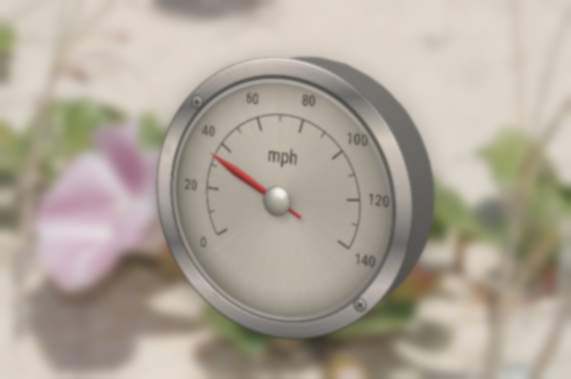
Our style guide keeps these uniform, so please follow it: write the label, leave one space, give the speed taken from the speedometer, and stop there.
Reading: 35 mph
